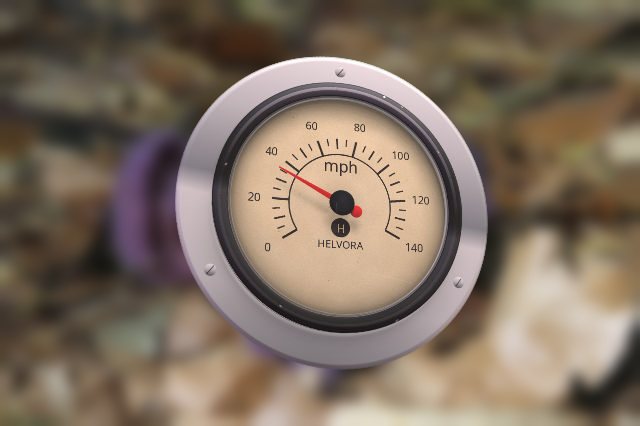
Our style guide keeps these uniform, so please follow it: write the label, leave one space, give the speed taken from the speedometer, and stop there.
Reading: 35 mph
